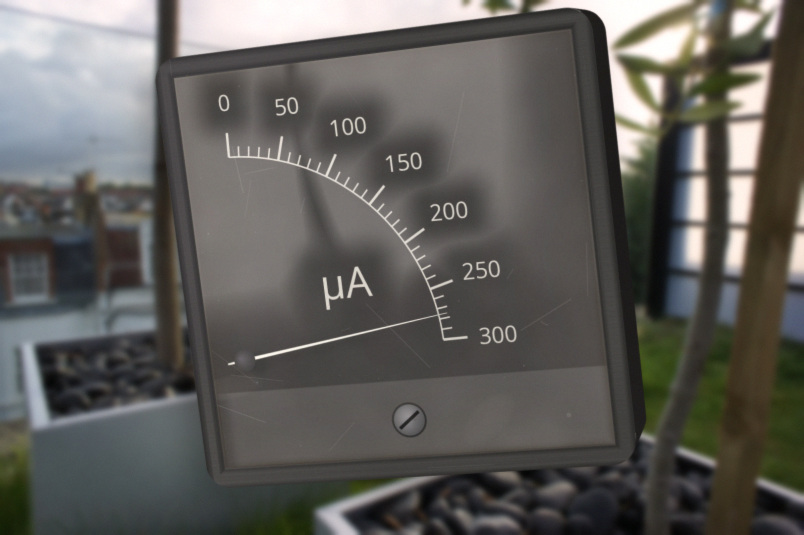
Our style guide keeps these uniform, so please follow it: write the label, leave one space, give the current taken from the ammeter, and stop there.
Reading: 275 µA
